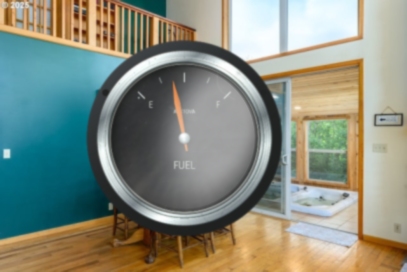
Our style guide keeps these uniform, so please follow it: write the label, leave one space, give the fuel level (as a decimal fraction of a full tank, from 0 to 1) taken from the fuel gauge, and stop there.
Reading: 0.375
